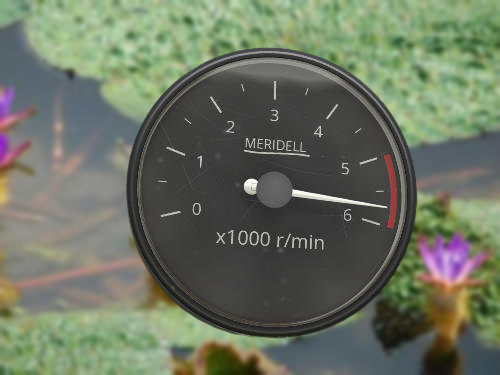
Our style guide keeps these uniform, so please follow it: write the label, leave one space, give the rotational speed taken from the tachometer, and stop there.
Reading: 5750 rpm
